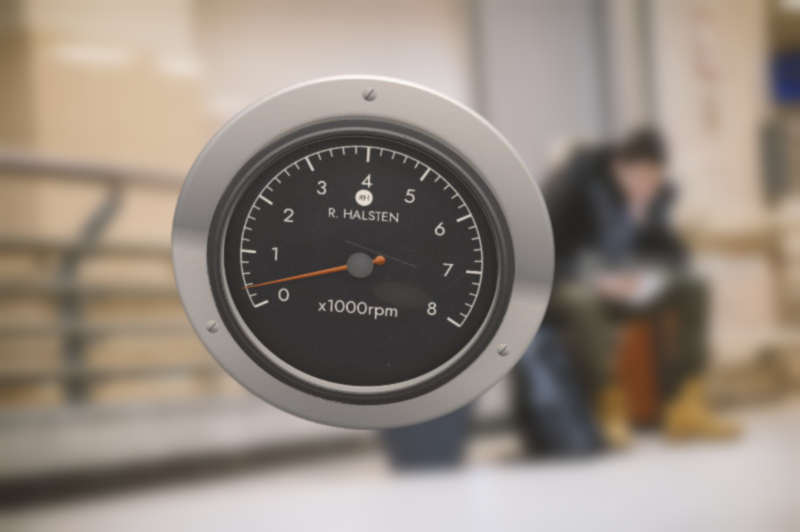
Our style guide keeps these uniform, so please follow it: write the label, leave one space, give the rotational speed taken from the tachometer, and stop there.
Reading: 400 rpm
